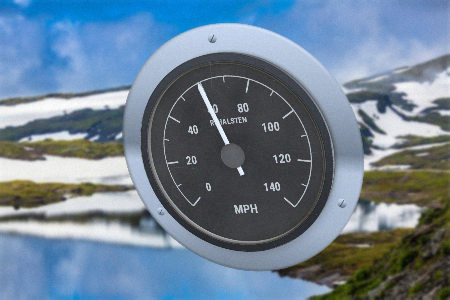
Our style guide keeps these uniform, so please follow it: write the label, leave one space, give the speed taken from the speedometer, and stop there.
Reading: 60 mph
